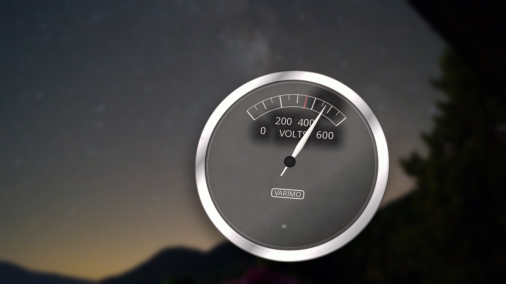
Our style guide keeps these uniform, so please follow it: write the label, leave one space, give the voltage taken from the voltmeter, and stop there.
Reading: 475 V
